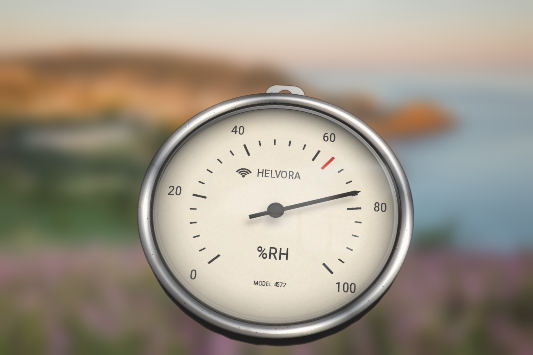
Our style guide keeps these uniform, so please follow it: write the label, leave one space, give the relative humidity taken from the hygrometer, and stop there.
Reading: 76 %
